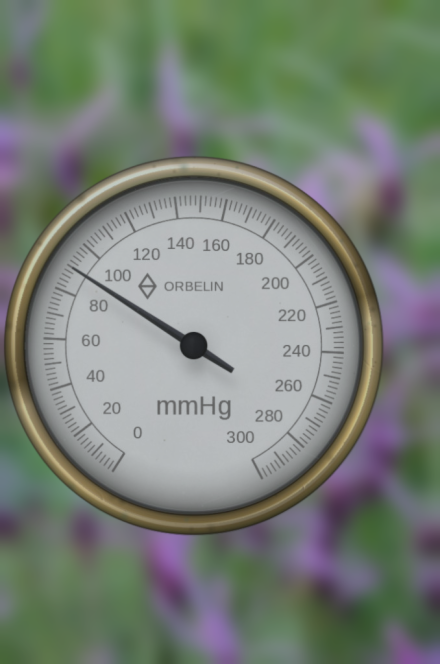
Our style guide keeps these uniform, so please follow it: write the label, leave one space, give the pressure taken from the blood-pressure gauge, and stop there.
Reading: 90 mmHg
